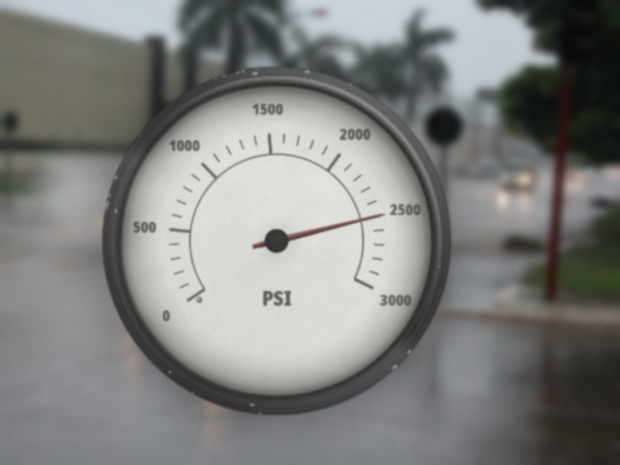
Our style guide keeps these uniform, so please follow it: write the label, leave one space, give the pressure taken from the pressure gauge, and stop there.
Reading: 2500 psi
